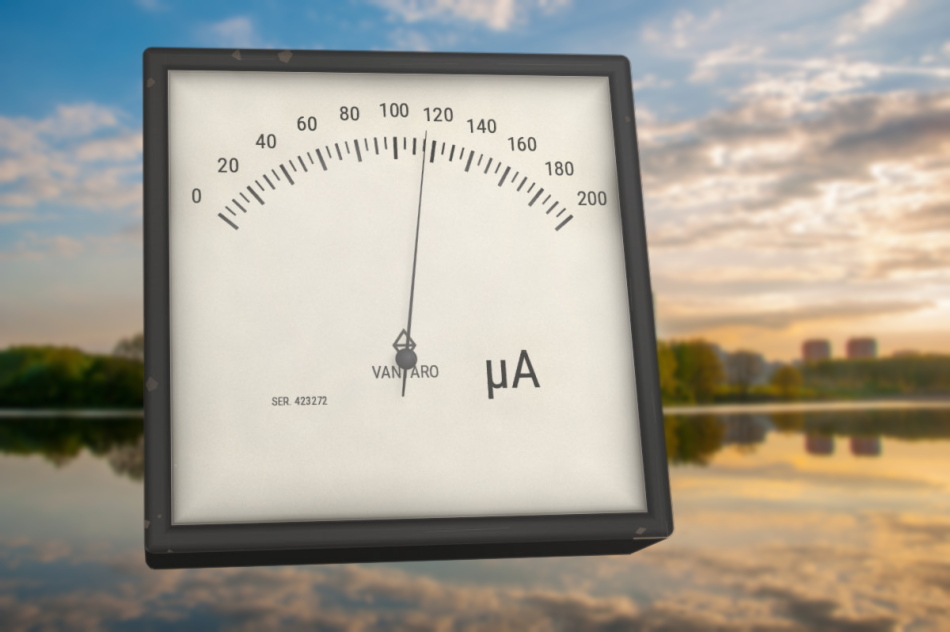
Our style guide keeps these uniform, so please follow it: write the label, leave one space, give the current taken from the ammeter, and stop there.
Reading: 115 µA
